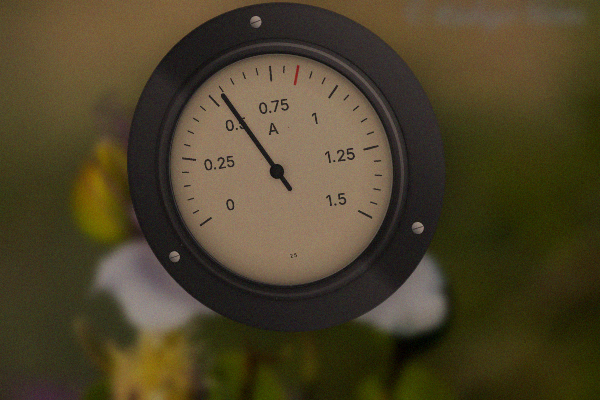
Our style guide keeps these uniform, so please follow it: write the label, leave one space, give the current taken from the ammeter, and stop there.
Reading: 0.55 A
